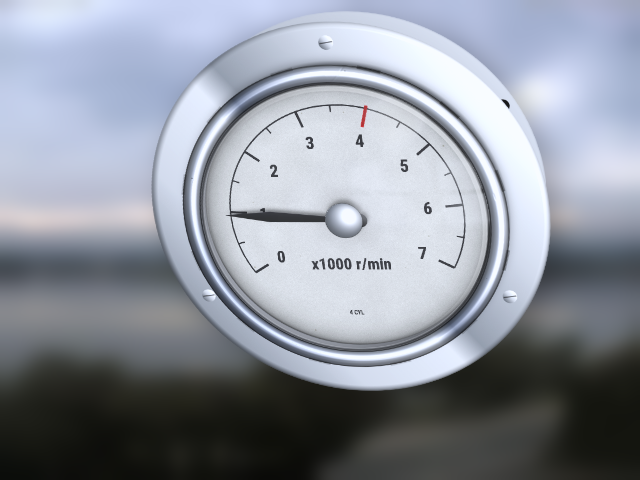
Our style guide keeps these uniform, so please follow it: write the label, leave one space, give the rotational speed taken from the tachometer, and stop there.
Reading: 1000 rpm
